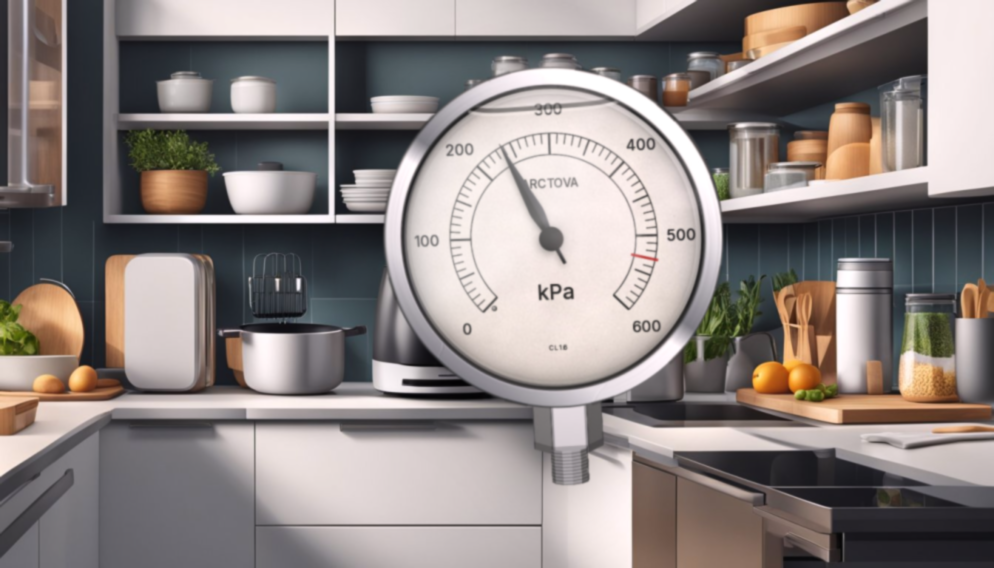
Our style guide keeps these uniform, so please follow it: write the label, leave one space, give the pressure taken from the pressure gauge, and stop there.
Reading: 240 kPa
